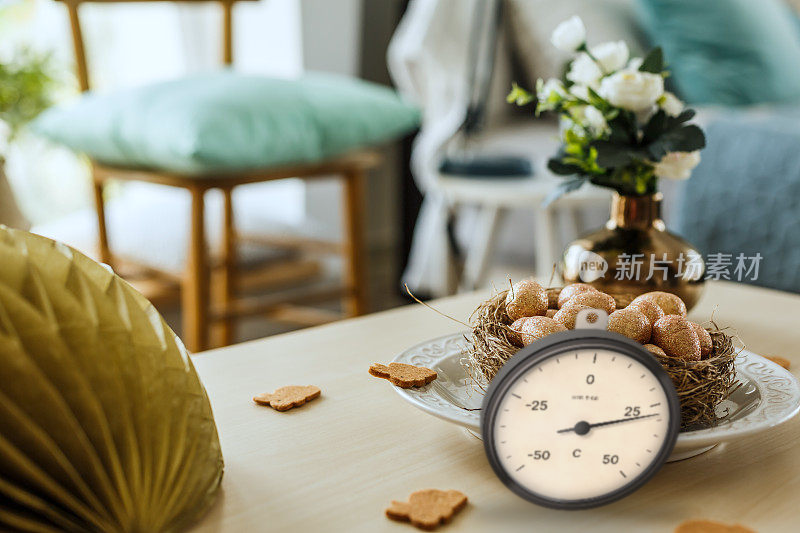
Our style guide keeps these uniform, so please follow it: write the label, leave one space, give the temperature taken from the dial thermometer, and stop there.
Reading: 27.5 °C
